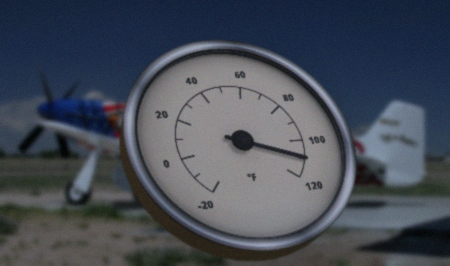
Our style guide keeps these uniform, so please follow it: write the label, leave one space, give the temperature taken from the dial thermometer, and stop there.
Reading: 110 °F
